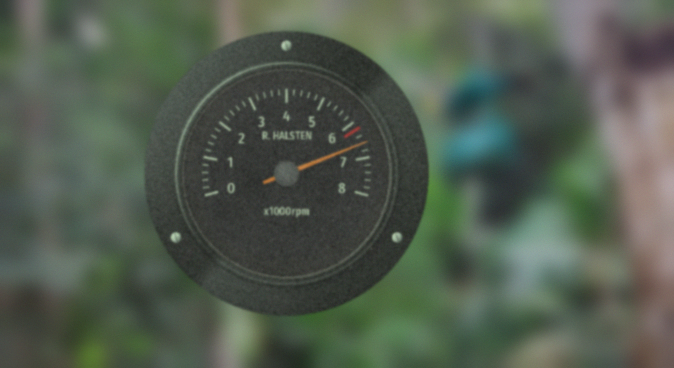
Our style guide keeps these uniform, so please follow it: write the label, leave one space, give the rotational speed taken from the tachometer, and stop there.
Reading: 6600 rpm
